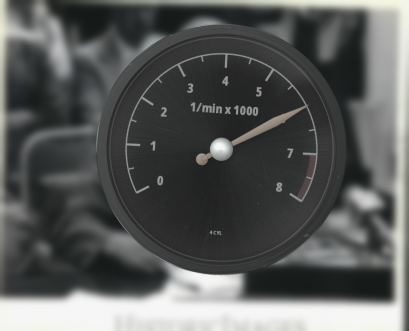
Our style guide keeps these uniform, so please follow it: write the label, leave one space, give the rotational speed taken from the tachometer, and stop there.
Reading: 6000 rpm
